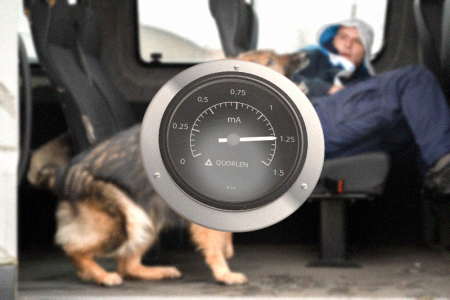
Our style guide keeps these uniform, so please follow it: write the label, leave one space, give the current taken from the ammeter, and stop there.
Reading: 1.25 mA
